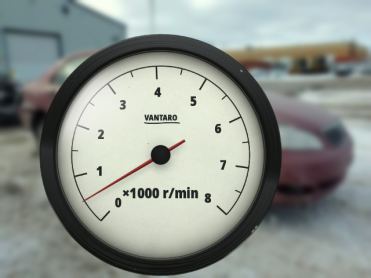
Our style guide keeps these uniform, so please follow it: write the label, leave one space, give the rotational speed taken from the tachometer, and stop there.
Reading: 500 rpm
